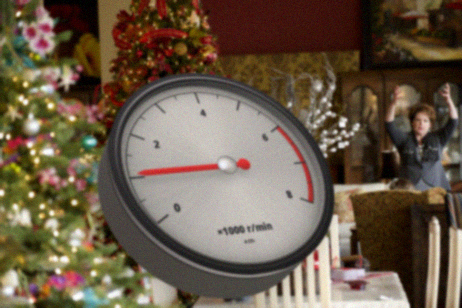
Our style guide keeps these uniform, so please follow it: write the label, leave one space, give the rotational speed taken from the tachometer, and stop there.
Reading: 1000 rpm
